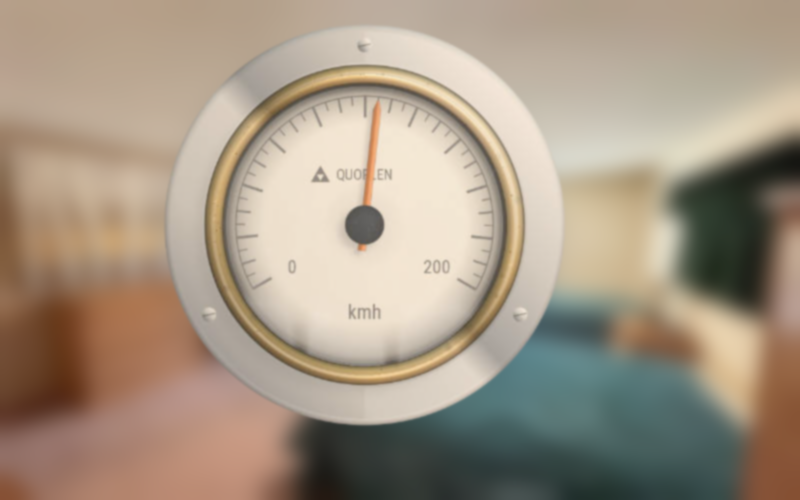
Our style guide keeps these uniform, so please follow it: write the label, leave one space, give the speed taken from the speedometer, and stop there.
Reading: 105 km/h
